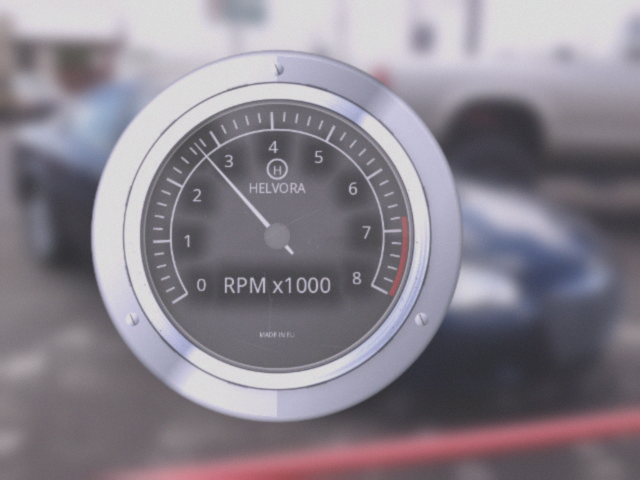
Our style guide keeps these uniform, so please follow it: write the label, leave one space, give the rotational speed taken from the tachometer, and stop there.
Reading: 2700 rpm
